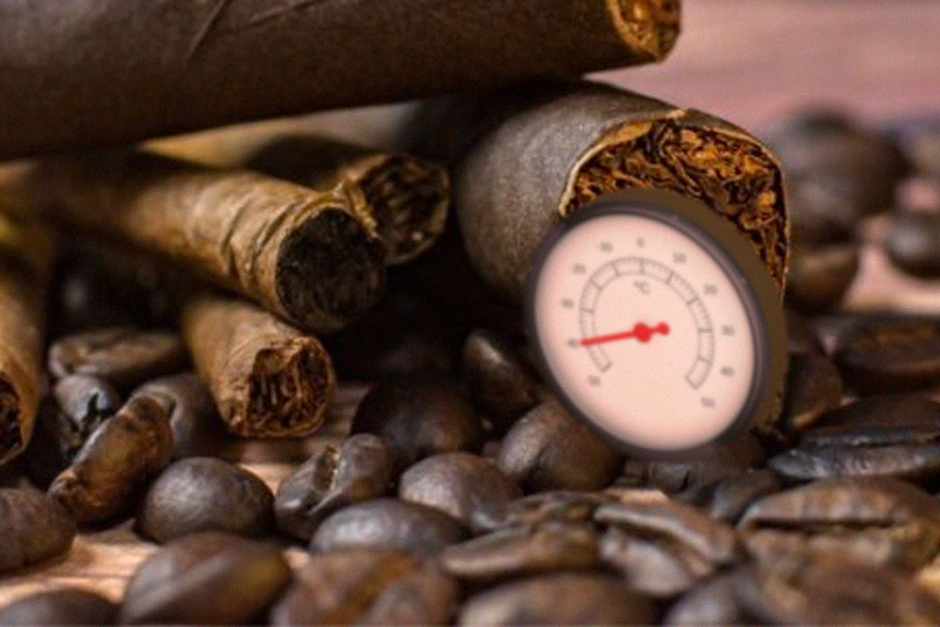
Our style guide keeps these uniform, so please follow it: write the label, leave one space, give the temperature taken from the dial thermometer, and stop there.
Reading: -40 °C
